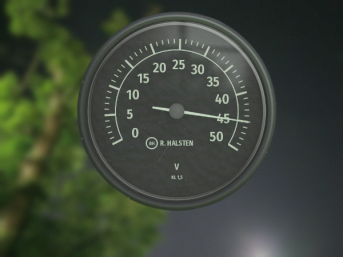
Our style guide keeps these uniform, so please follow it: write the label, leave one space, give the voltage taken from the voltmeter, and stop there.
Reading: 45 V
